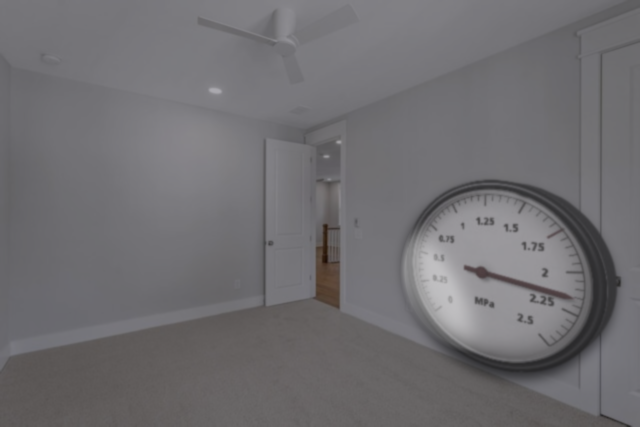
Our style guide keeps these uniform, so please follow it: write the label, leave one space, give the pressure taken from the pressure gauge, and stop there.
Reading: 2.15 MPa
